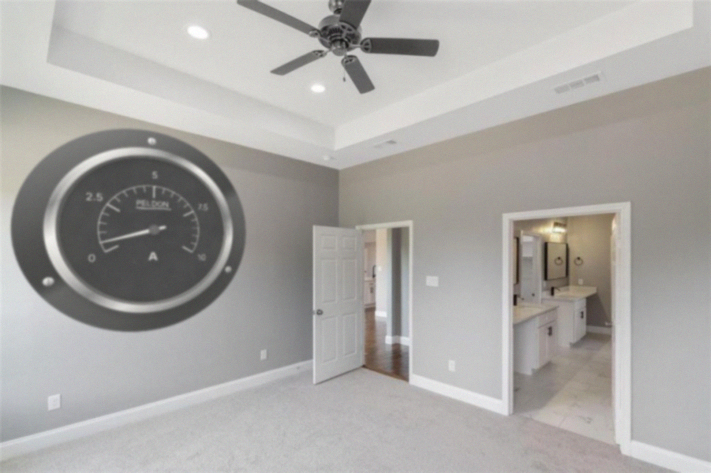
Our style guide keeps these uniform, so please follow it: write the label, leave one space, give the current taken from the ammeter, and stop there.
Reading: 0.5 A
